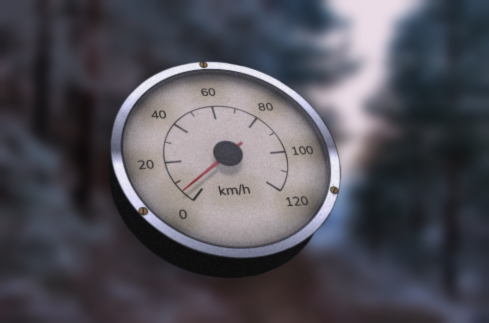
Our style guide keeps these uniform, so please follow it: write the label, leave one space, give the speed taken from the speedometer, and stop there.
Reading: 5 km/h
